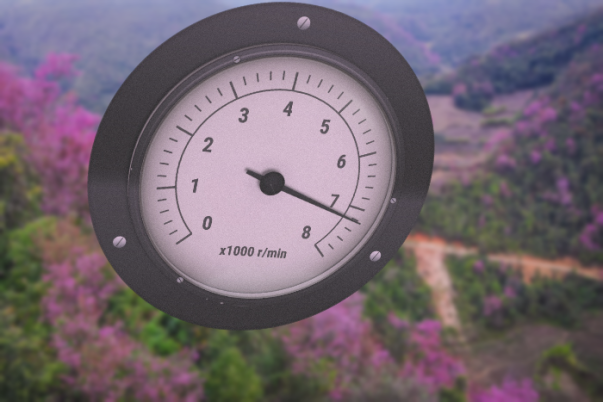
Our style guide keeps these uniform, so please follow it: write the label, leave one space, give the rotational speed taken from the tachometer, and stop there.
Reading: 7200 rpm
